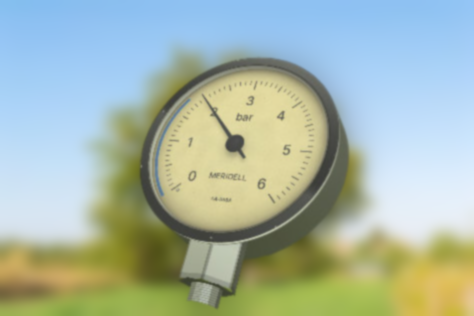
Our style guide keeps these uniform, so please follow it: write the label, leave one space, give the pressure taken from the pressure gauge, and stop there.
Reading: 2 bar
